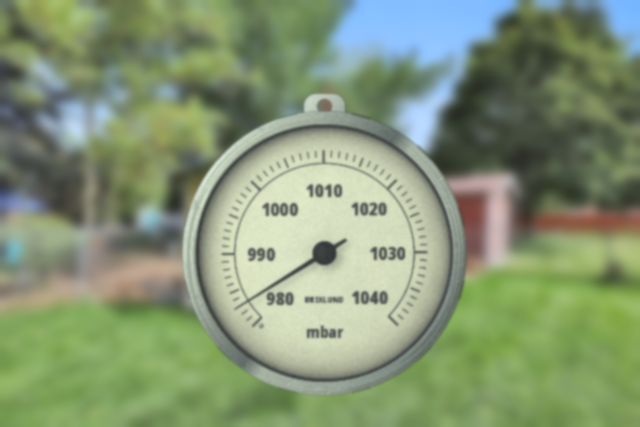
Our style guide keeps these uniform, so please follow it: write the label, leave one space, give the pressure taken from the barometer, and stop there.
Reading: 983 mbar
